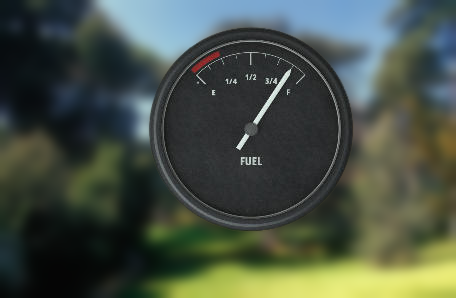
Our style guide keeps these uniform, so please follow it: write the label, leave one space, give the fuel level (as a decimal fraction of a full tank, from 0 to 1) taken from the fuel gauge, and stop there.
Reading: 0.875
